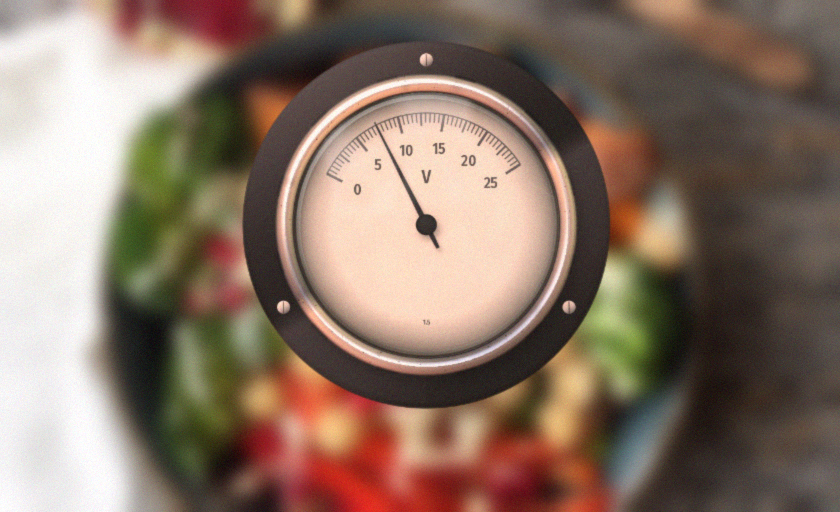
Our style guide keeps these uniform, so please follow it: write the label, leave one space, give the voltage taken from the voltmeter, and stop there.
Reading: 7.5 V
